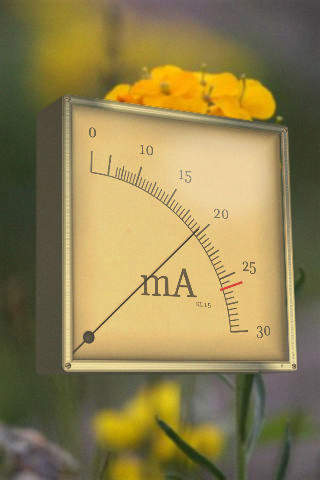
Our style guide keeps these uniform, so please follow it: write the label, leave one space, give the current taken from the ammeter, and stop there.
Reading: 19.5 mA
